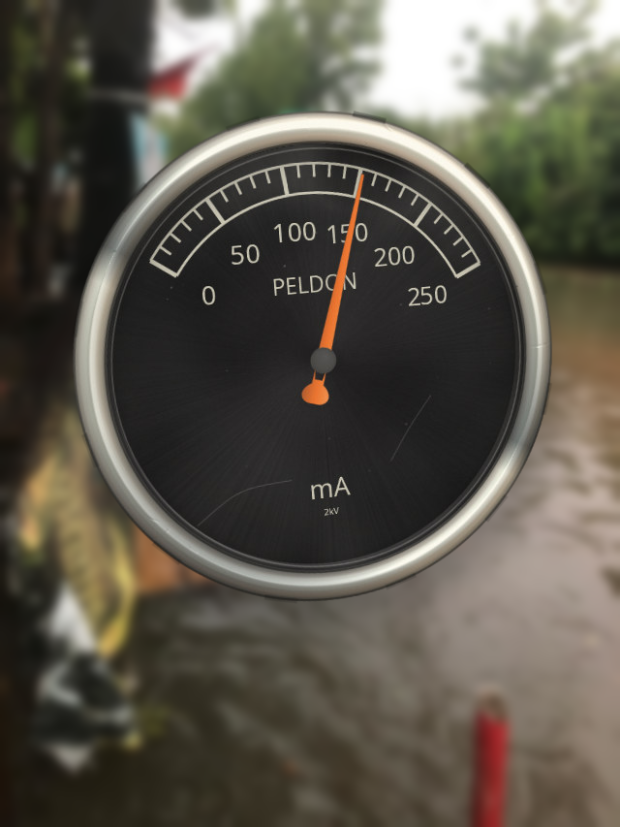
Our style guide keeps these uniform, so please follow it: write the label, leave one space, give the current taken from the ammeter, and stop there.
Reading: 150 mA
